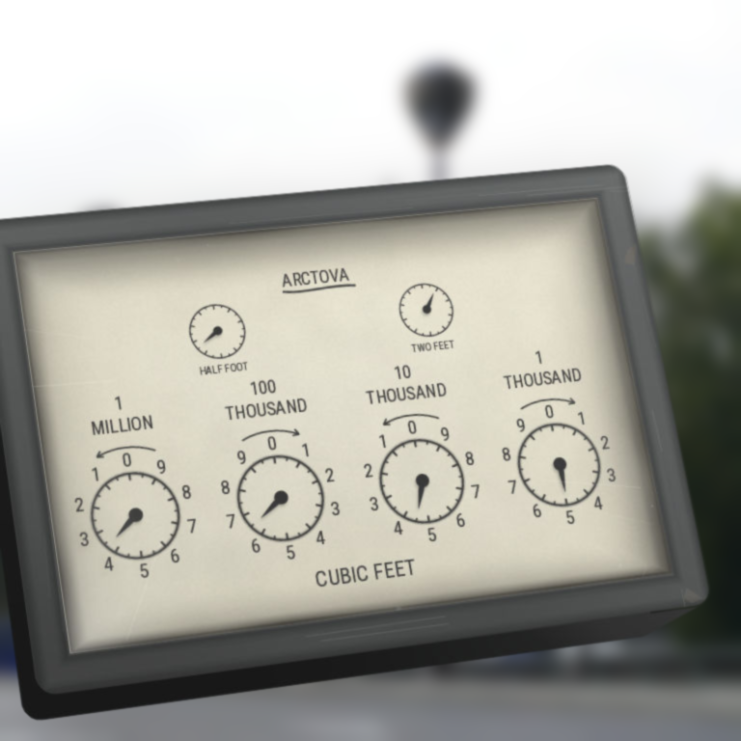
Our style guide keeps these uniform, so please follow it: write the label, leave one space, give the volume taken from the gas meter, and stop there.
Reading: 364500 ft³
